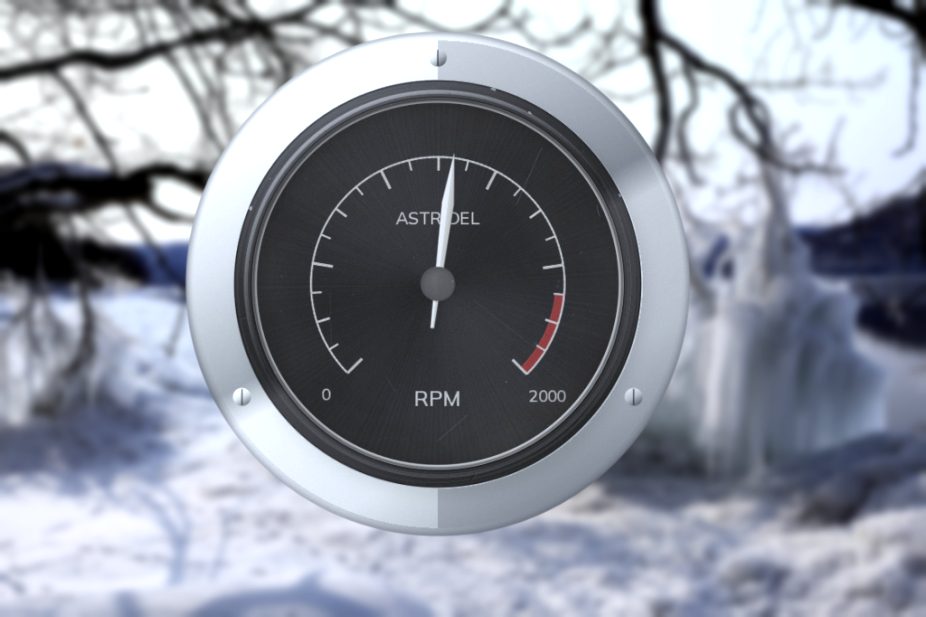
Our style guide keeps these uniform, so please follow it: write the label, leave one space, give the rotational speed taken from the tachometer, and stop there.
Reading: 1050 rpm
